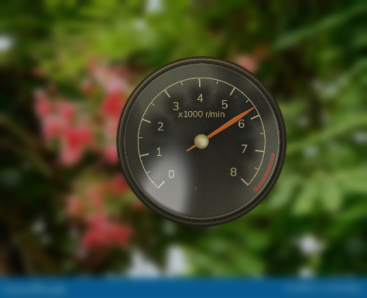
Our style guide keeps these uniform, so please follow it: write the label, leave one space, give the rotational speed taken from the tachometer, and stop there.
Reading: 5750 rpm
